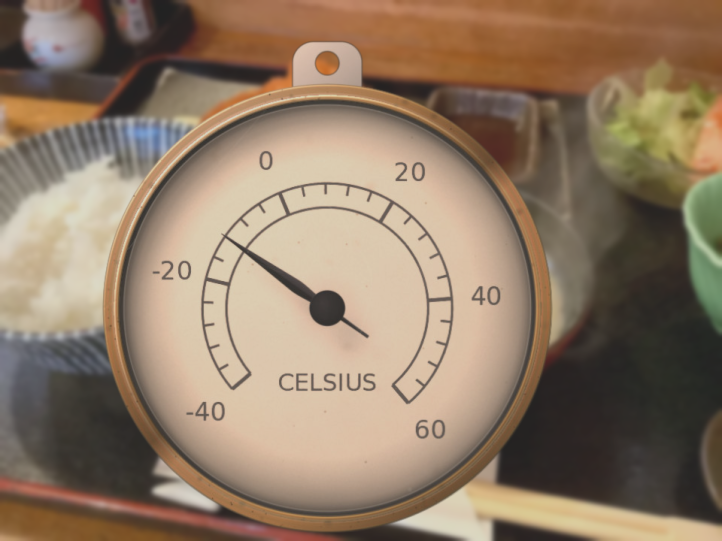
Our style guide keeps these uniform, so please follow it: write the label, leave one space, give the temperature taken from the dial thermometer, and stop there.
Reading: -12 °C
